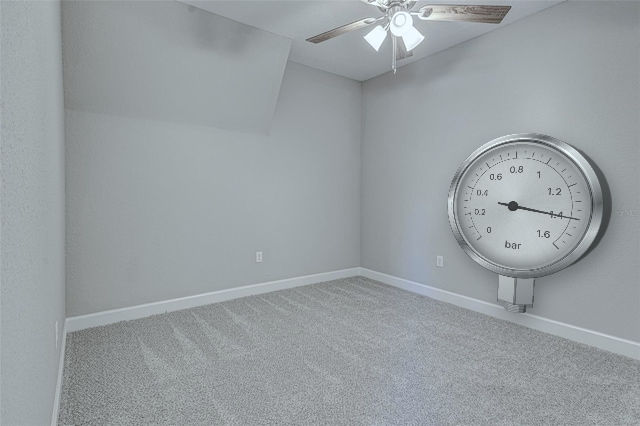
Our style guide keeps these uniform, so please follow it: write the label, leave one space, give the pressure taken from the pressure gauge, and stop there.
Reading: 1.4 bar
